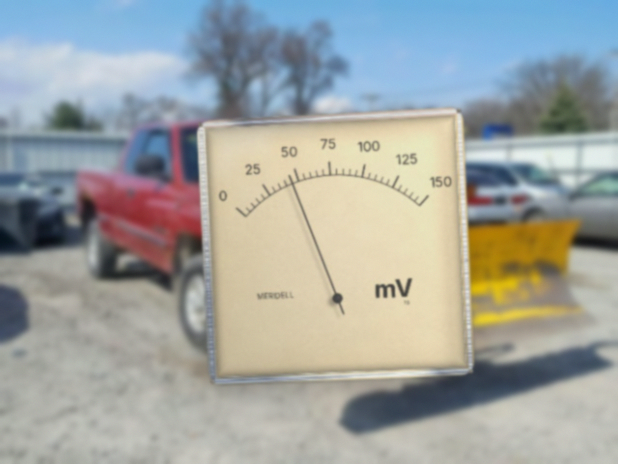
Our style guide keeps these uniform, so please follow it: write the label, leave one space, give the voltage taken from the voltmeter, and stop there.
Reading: 45 mV
